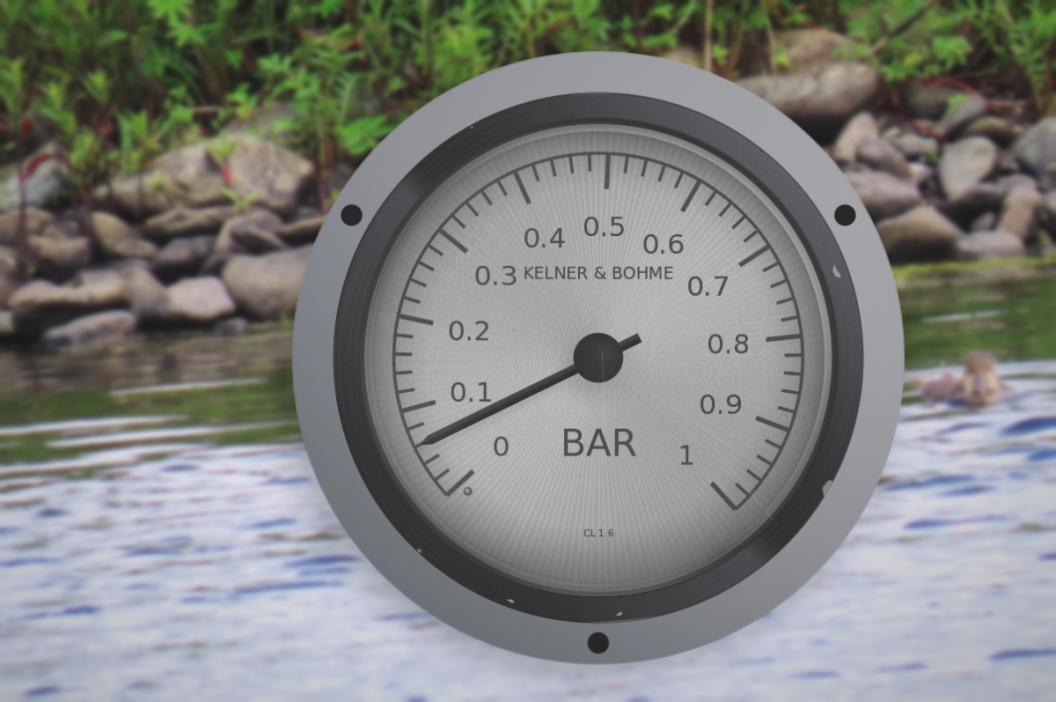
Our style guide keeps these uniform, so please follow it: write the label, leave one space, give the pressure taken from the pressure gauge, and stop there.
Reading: 0.06 bar
